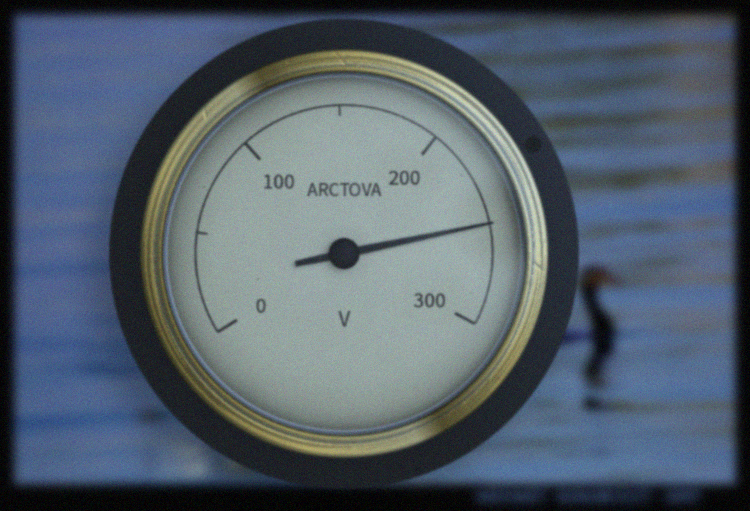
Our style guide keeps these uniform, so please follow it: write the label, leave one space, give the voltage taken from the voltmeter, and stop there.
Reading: 250 V
